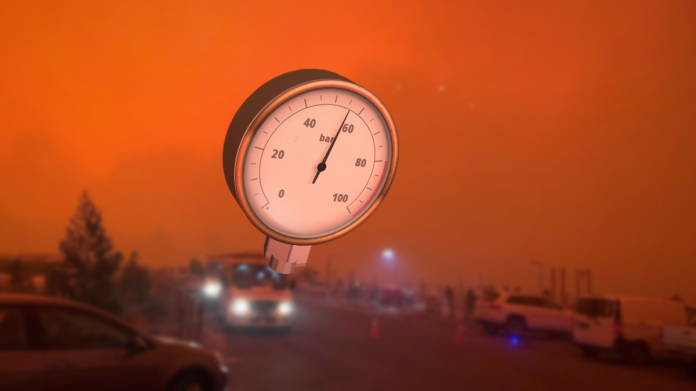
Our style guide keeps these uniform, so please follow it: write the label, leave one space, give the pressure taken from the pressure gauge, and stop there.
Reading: 55 bar
